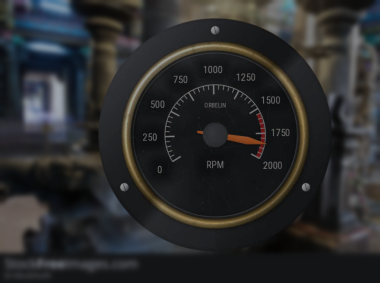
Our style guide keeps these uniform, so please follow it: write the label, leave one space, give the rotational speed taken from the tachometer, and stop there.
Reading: 1850 rpm
